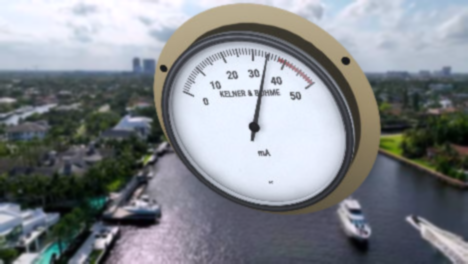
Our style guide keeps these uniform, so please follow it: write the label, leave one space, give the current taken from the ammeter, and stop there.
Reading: 35 mA
